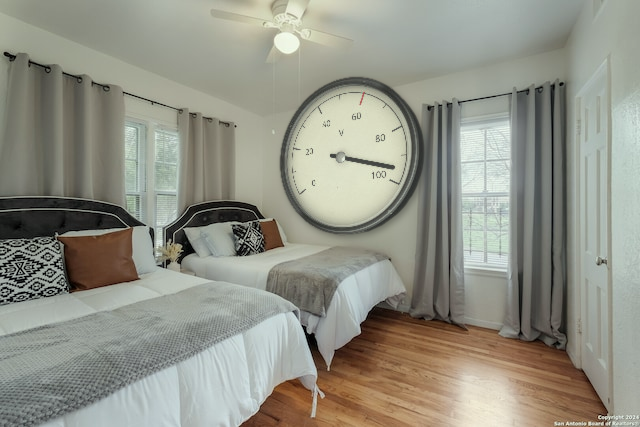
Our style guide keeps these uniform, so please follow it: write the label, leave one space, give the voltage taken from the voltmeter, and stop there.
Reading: 95 V
